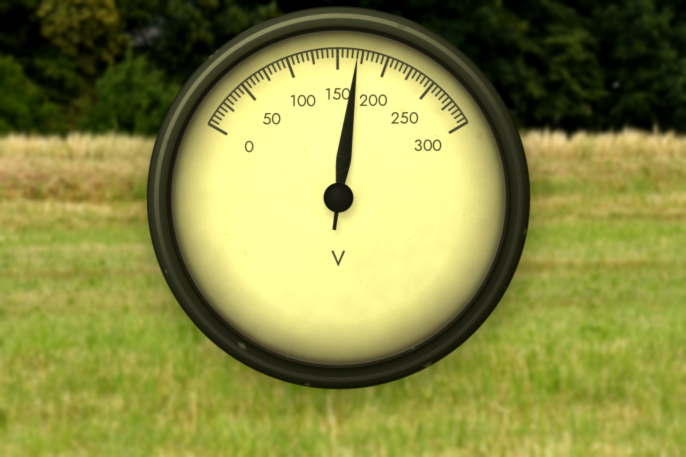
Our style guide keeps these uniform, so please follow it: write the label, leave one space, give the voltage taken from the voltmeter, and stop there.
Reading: 170 V
